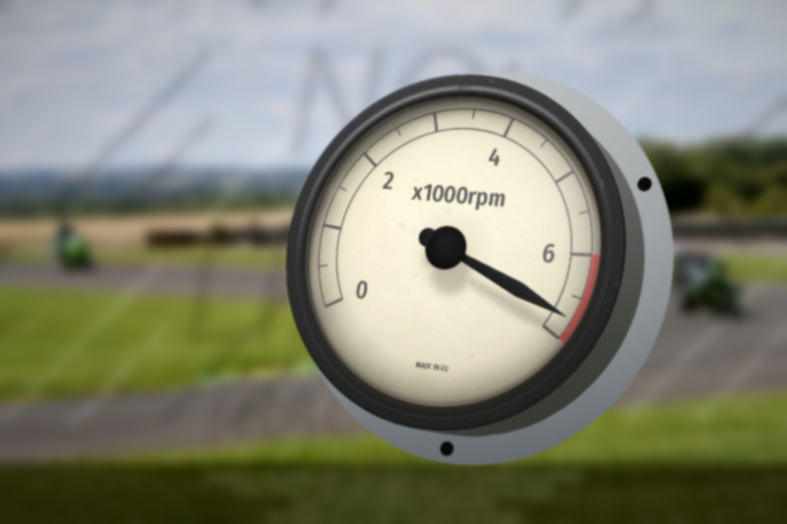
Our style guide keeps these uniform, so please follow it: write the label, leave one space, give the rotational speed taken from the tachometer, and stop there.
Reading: 6750 rpm
